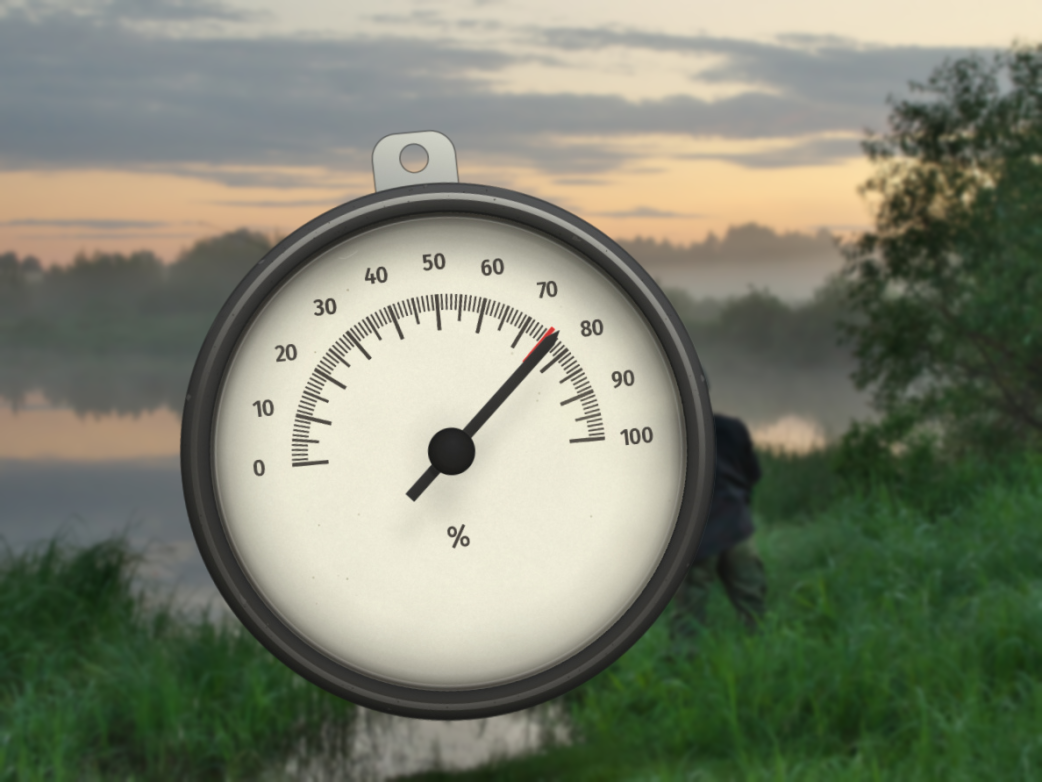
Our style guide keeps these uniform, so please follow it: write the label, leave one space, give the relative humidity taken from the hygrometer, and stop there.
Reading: 76 %
